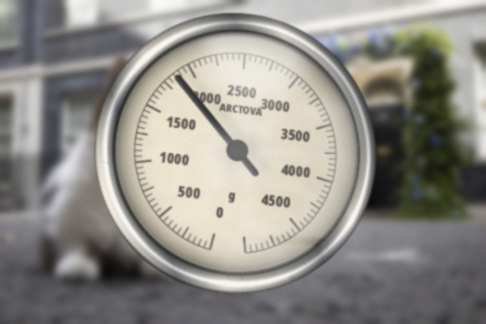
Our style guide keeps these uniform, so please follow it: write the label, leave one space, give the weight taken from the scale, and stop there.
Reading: 1850 g
